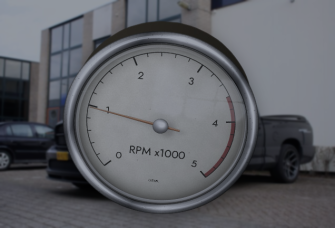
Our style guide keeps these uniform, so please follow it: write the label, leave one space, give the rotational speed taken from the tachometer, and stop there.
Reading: 1000 rpm
